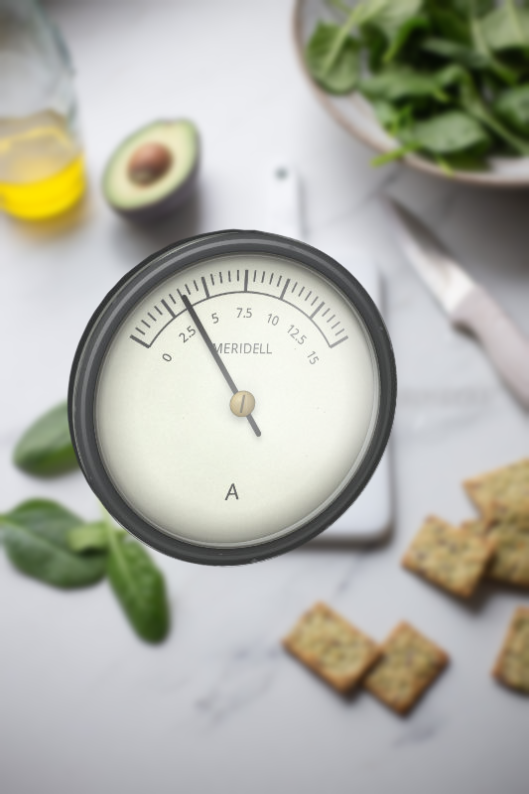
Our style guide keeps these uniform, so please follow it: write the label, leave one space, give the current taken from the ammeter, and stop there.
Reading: 3.5 A
